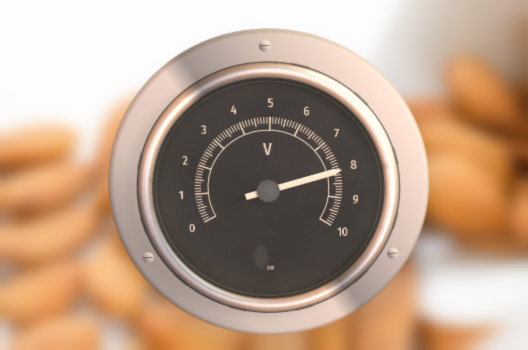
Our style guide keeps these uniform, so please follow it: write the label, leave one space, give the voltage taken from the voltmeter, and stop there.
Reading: 8 V
